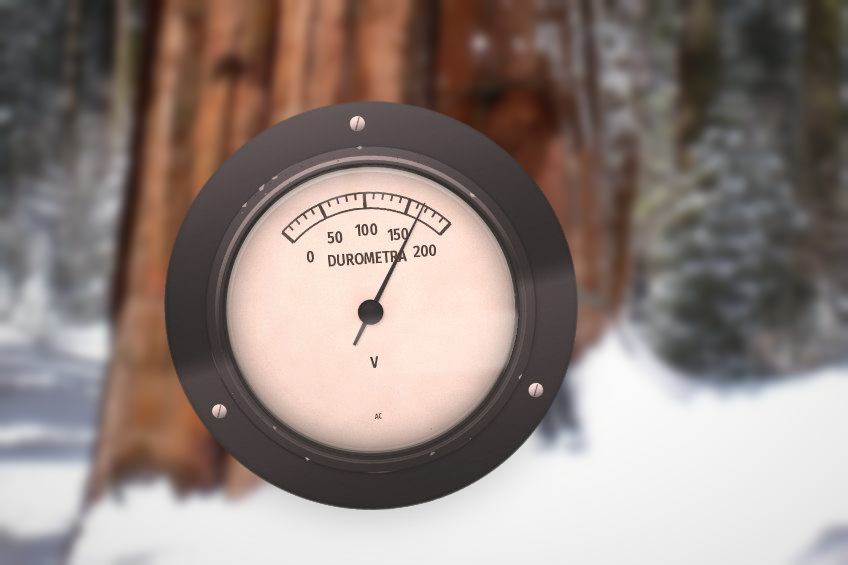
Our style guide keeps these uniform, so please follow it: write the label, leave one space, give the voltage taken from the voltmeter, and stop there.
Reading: 165 V
